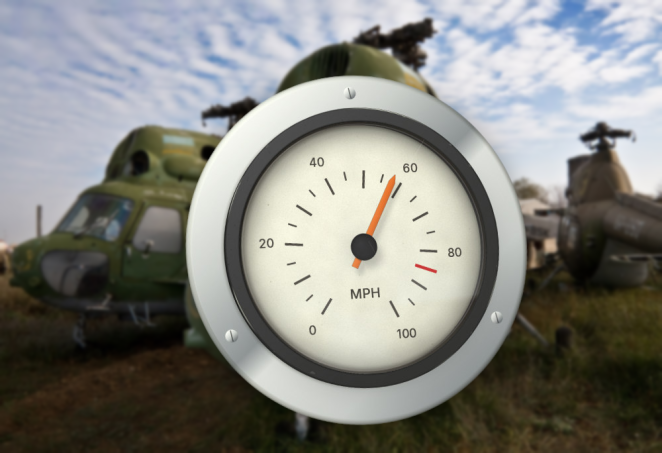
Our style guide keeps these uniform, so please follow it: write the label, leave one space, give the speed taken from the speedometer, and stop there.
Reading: 57.5 mph
